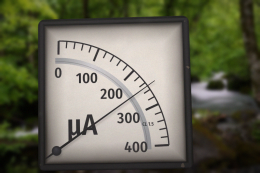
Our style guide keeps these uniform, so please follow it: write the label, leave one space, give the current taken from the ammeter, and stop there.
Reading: 250 µA
